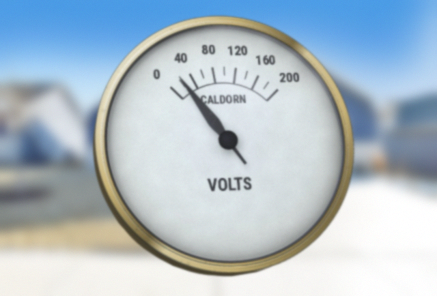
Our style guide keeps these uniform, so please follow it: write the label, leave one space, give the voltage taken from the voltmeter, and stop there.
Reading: 20 V
